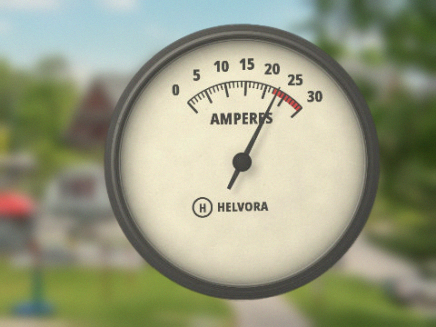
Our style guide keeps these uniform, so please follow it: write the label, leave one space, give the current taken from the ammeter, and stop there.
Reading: 23 A
